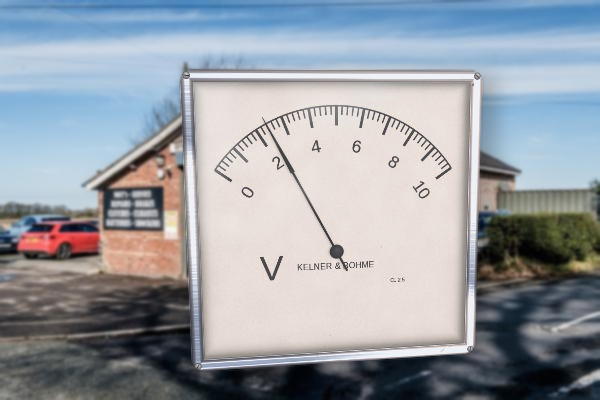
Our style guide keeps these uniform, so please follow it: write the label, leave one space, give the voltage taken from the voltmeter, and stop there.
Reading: 2.4 V
